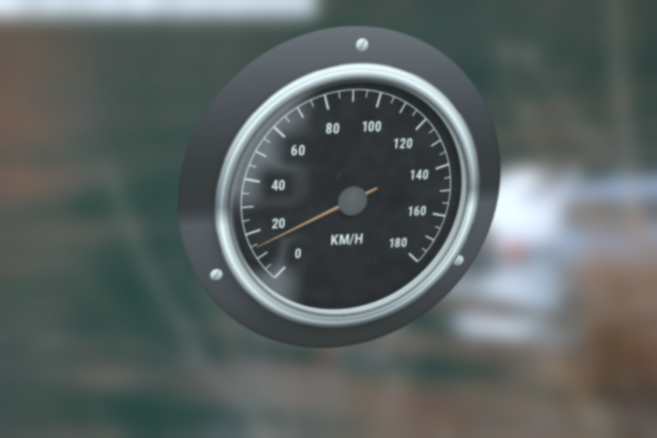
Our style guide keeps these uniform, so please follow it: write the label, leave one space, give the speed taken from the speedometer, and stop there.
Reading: 15 km/h
